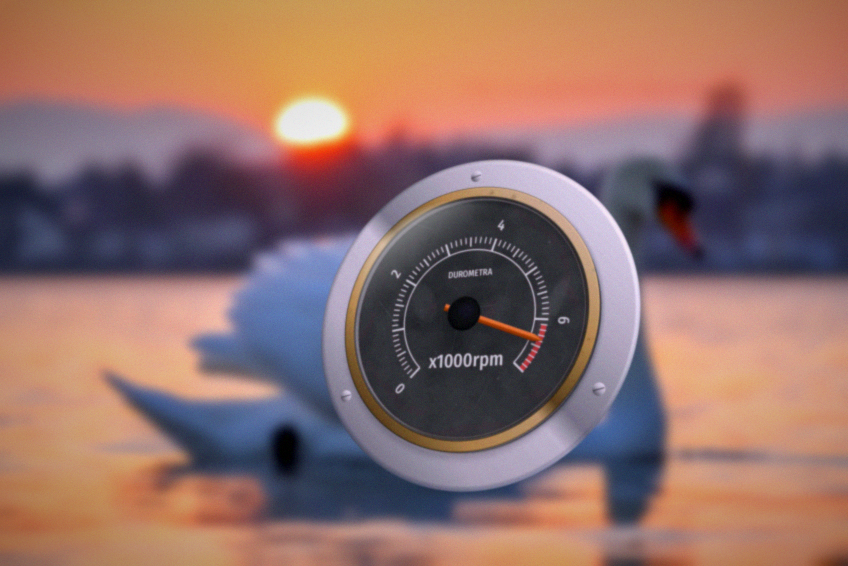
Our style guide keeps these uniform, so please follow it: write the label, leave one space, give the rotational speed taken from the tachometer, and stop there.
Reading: 6400 rpm
